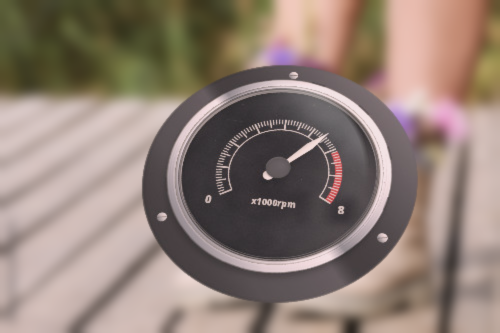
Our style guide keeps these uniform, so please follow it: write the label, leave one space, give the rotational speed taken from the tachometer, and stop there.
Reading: 5500 rpm
